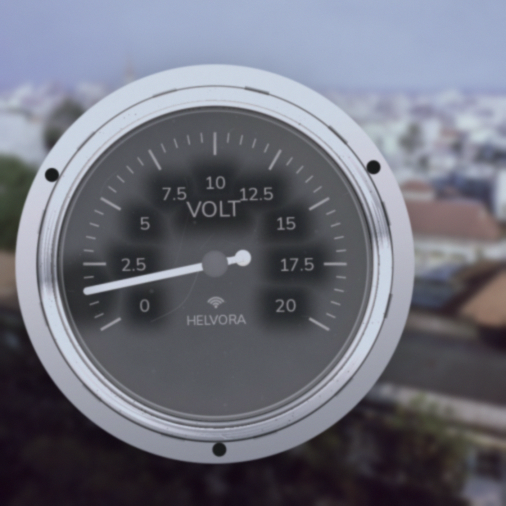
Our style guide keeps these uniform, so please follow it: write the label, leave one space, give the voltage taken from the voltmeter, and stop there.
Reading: 1.5 V
